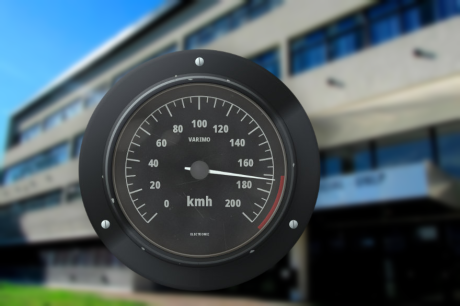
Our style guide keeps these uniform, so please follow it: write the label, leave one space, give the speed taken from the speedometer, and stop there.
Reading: 172.5 km/h
